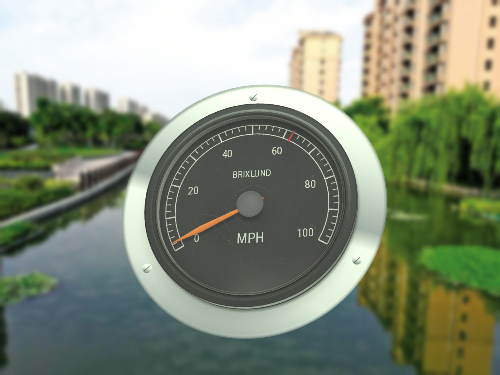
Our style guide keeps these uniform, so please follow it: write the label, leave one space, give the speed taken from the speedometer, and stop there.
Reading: 2 mph
